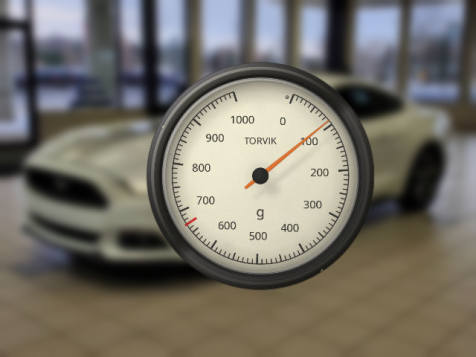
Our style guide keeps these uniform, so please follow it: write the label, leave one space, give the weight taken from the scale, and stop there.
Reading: 90 g
